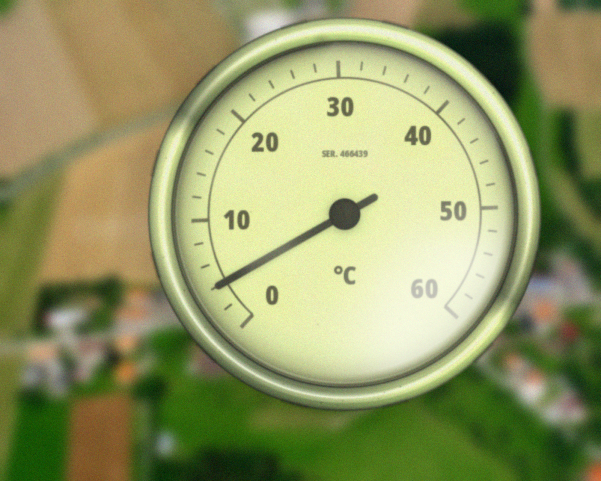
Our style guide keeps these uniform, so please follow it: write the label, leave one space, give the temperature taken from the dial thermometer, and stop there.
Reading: 4 °C
